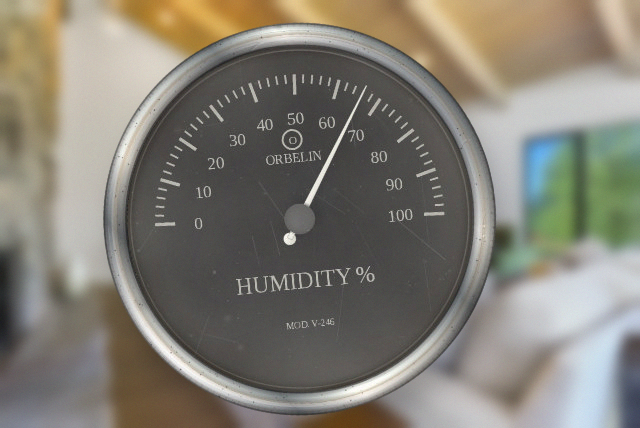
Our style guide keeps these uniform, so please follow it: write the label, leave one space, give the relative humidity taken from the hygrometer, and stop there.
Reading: 66 %
